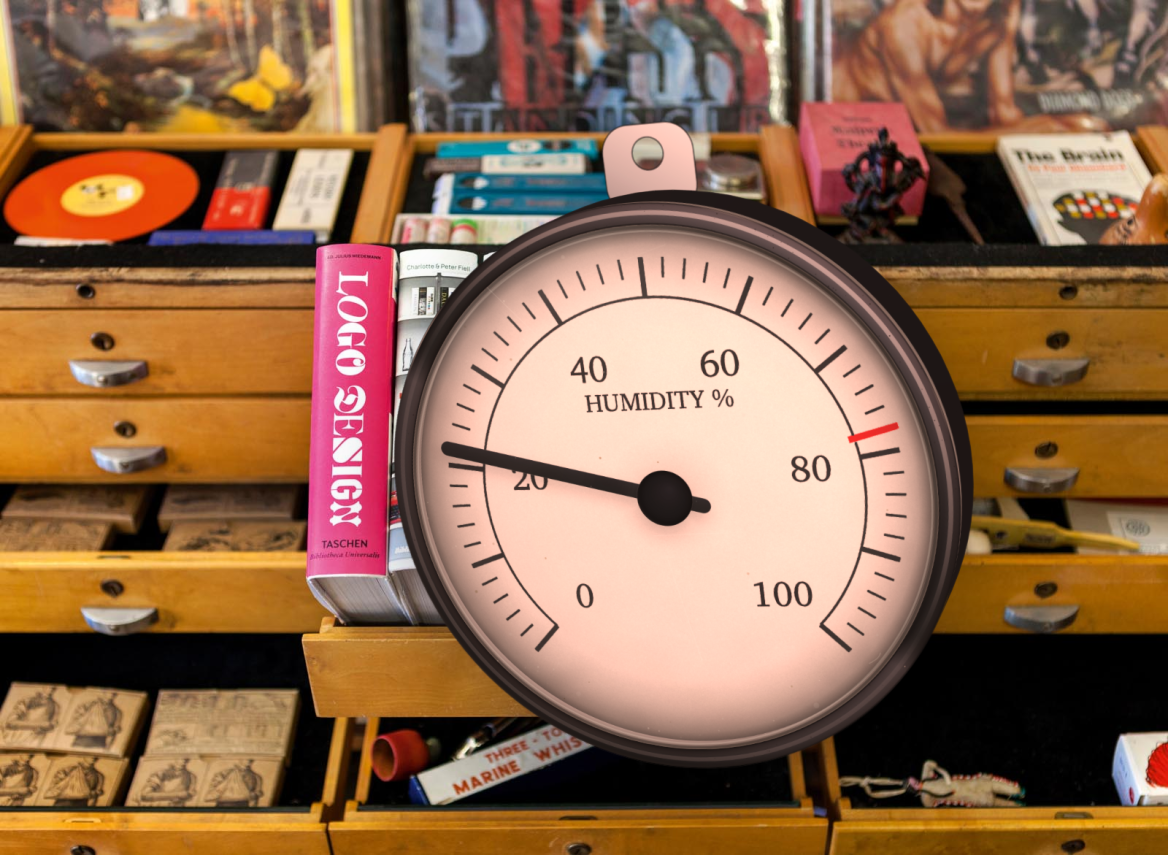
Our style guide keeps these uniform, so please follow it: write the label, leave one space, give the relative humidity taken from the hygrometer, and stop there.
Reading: 22 %
